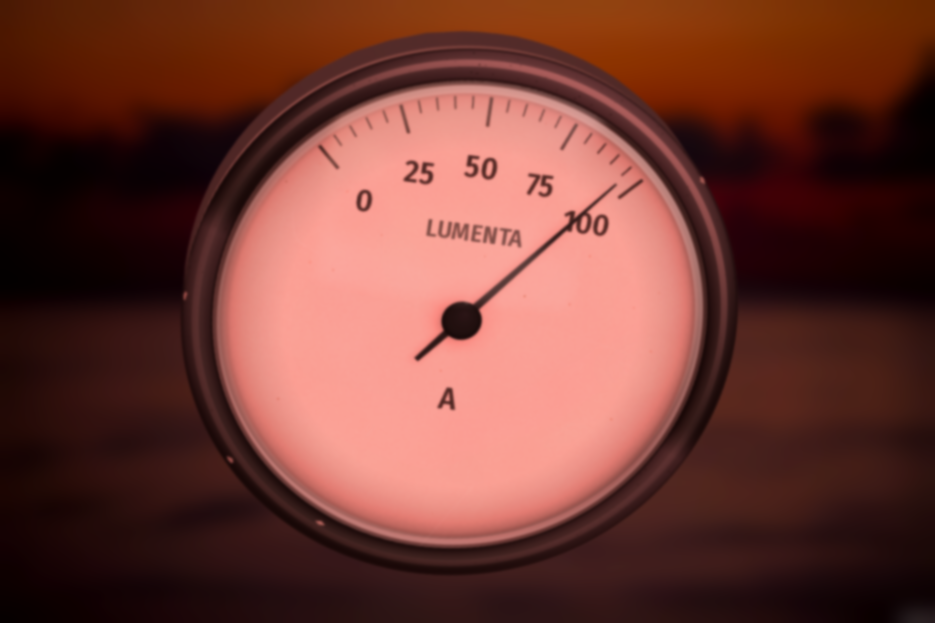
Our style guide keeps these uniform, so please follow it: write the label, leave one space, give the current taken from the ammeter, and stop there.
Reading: 95 A
